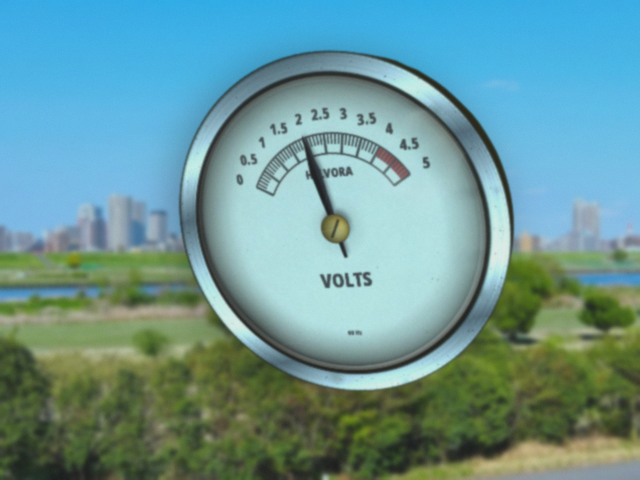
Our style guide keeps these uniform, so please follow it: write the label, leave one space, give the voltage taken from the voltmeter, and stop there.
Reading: 2 V
